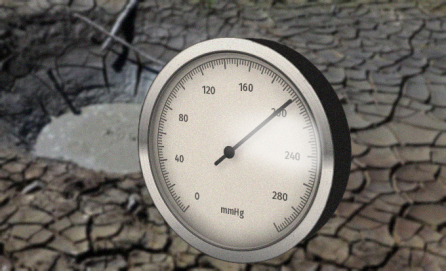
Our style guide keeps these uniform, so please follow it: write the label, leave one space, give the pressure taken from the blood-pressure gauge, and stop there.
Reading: 200 mmHg
